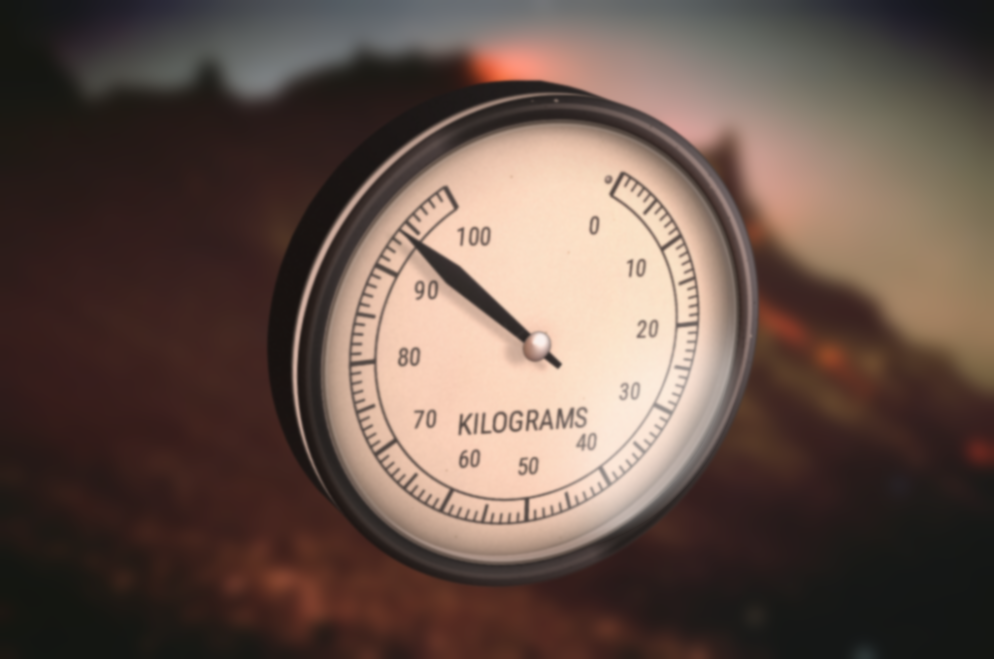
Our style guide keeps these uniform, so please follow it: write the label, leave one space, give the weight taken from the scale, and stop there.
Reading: 94 kg
